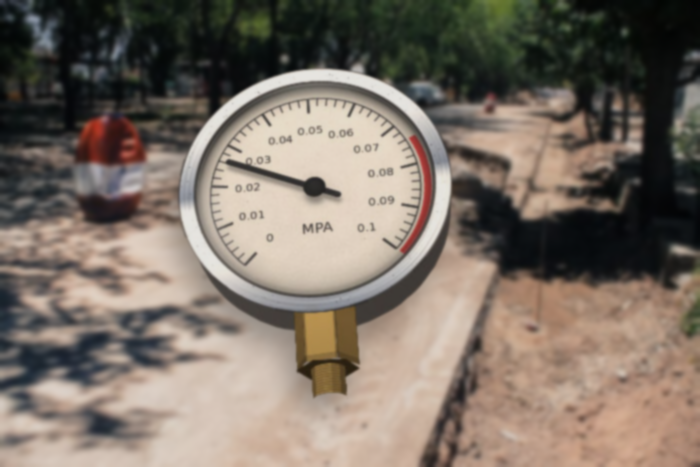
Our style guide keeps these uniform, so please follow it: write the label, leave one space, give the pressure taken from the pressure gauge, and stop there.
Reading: 0.026 MPa
